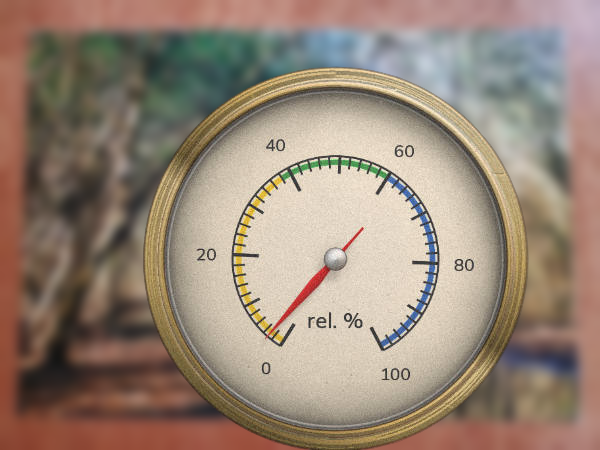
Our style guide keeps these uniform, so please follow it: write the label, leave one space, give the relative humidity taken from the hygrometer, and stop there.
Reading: 3 %
